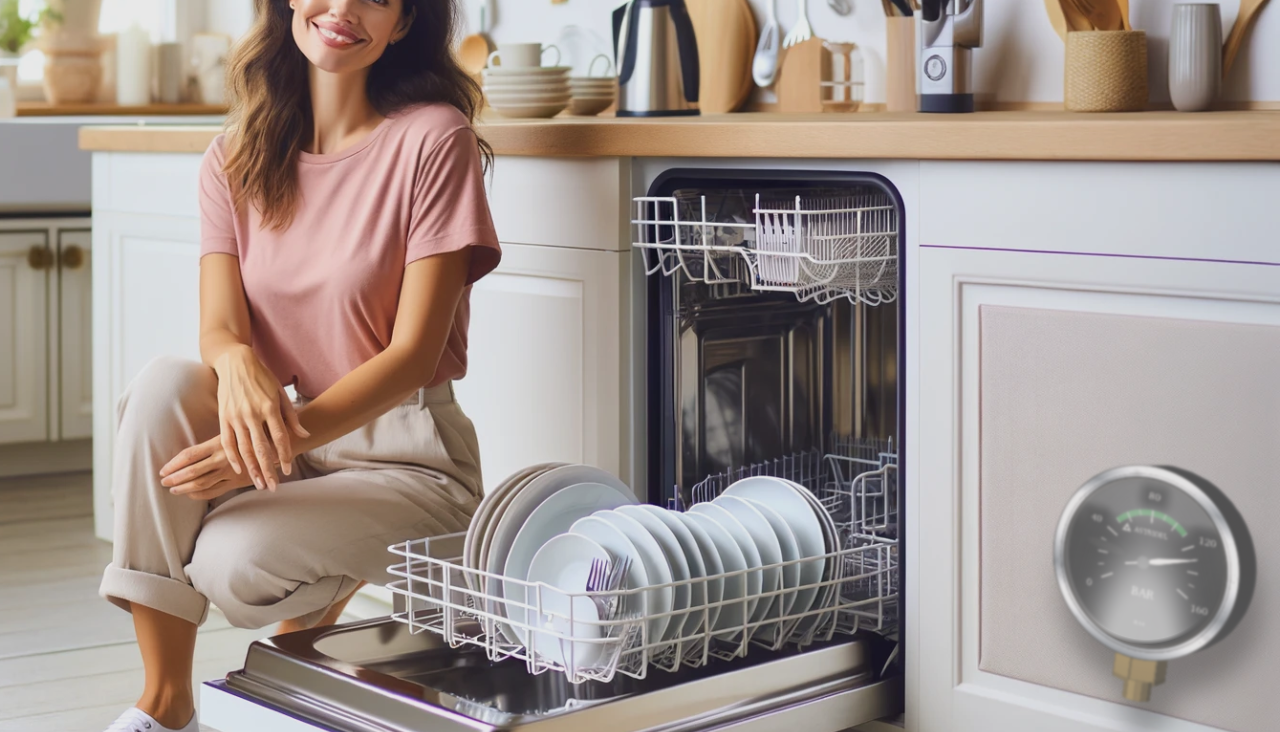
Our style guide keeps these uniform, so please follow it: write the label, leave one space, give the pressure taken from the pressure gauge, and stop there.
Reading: 130 bar
